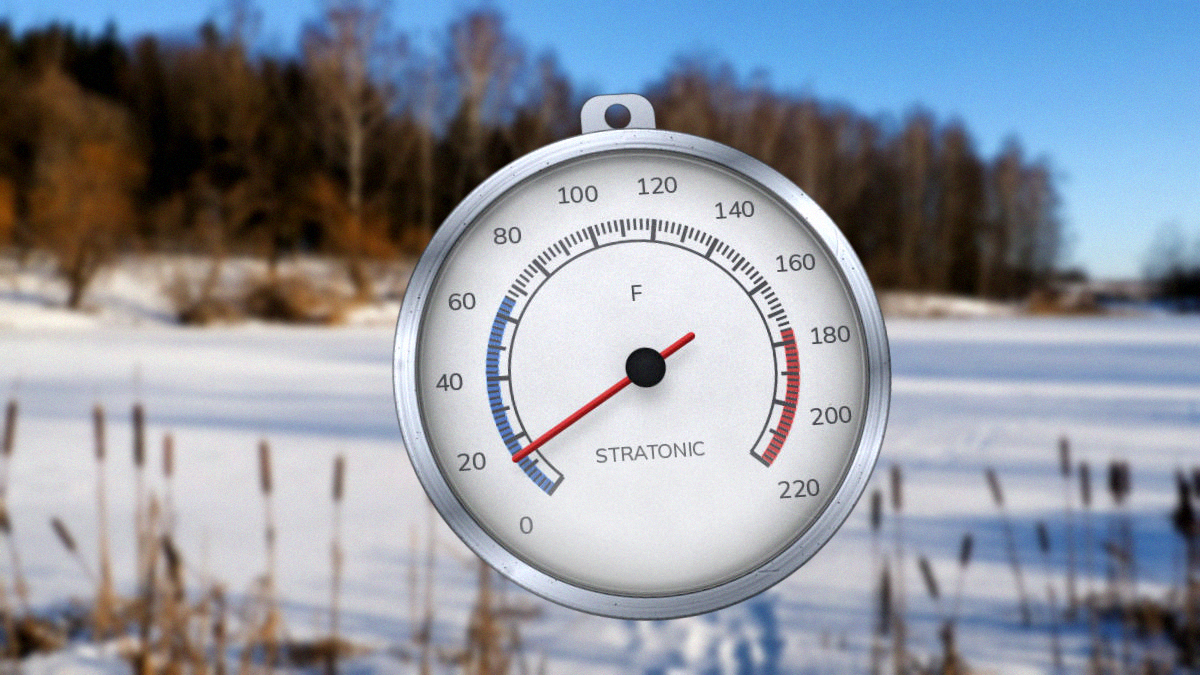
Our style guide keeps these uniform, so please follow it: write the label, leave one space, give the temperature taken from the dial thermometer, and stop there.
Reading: 14 °F
